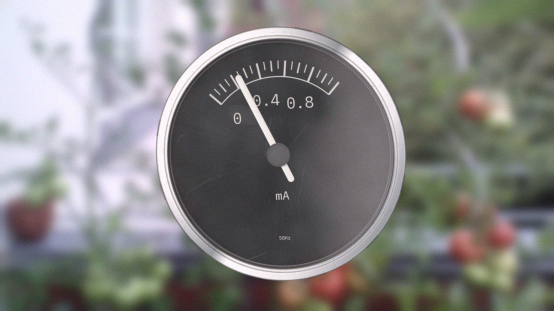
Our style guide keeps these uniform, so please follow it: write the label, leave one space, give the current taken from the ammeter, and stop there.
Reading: 0.25 mA
